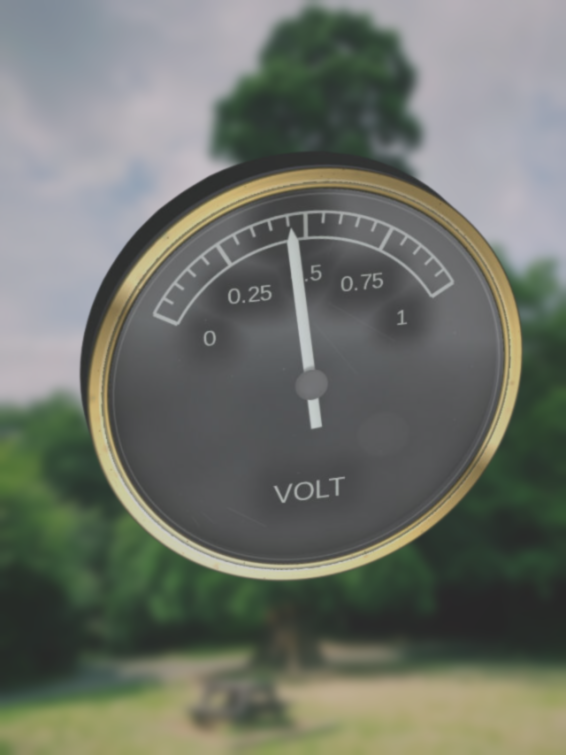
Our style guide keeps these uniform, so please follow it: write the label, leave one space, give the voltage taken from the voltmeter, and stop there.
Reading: 0.45 V
